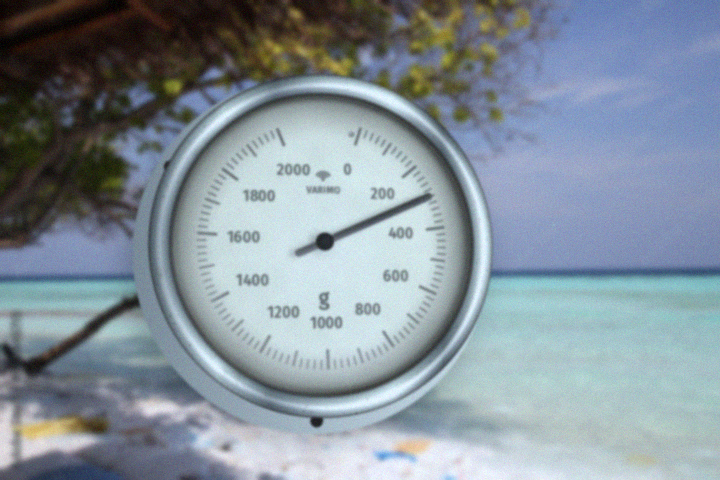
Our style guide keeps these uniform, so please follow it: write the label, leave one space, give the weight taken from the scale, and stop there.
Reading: 300 g
